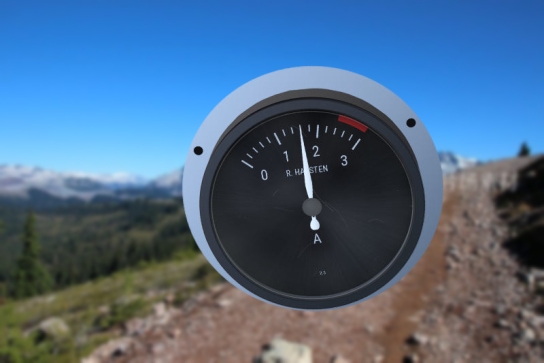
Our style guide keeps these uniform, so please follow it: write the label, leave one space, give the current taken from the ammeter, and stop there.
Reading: 1.6 A
